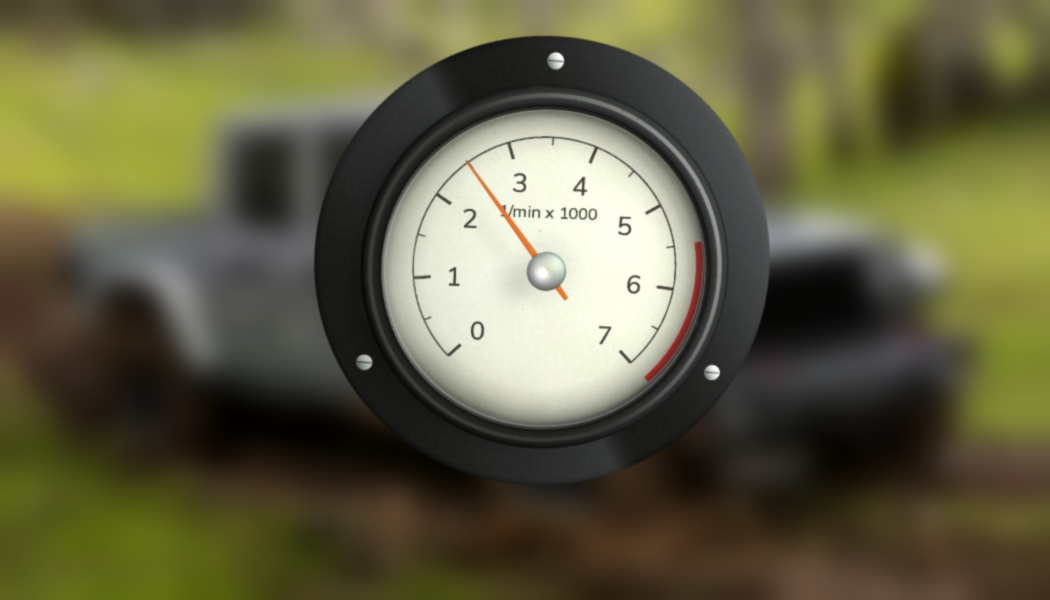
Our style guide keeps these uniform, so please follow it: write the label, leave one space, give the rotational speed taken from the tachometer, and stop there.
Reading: 2500 rpm
